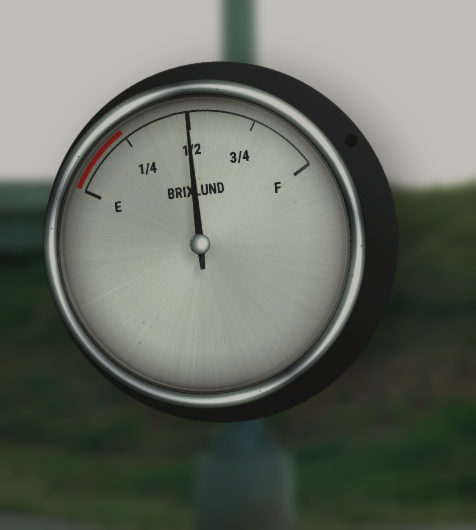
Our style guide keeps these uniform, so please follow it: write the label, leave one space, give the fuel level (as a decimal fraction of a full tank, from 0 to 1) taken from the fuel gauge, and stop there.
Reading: 0.5
